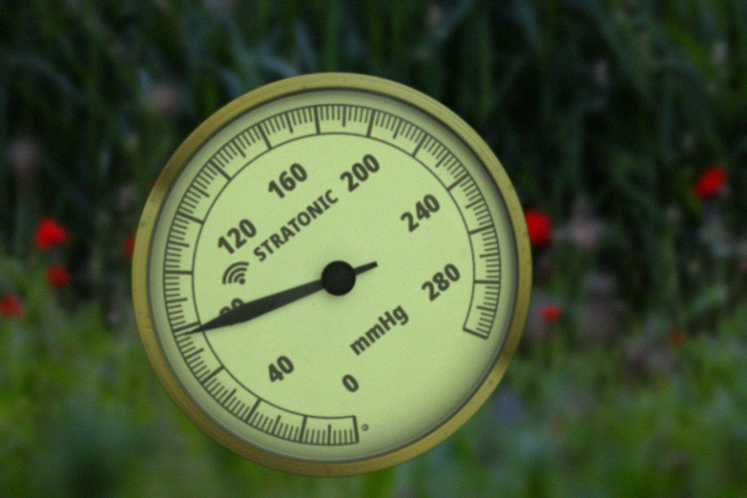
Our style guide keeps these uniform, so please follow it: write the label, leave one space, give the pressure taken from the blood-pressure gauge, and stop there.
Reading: 78 mmHg
